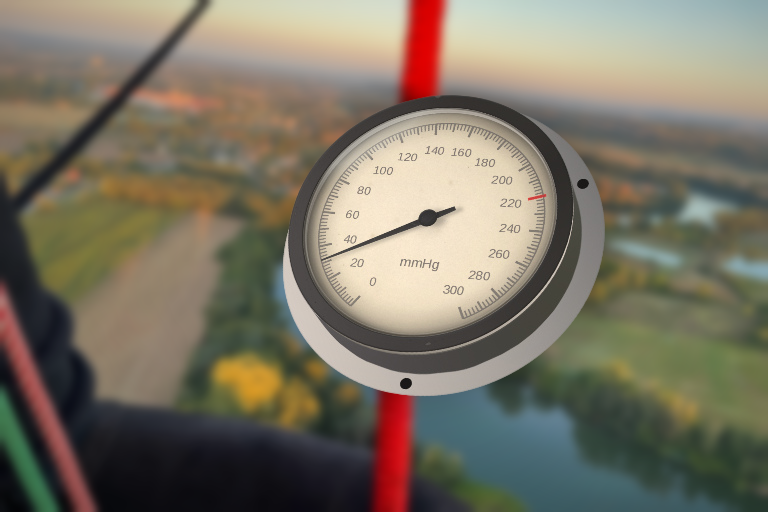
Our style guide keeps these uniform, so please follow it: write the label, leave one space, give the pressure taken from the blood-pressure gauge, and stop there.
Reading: 30 mmHg
